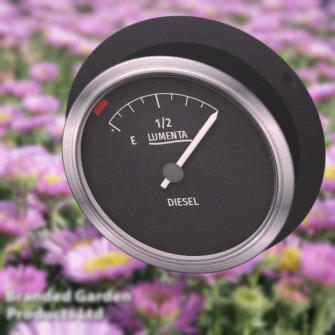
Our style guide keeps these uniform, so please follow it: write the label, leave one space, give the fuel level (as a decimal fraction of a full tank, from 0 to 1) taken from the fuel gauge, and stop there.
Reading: 1
